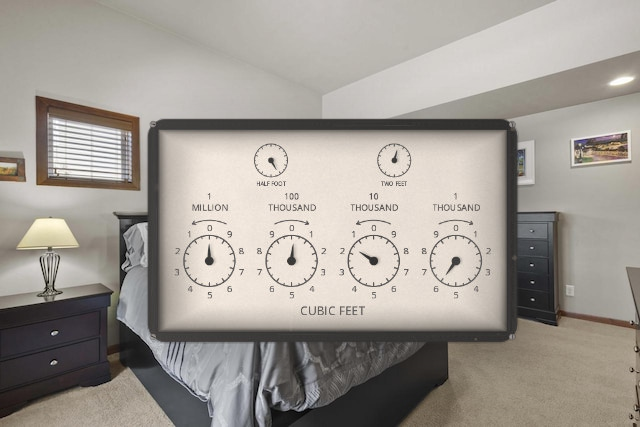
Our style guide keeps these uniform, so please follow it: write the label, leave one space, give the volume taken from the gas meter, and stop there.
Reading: 1600 ft³
